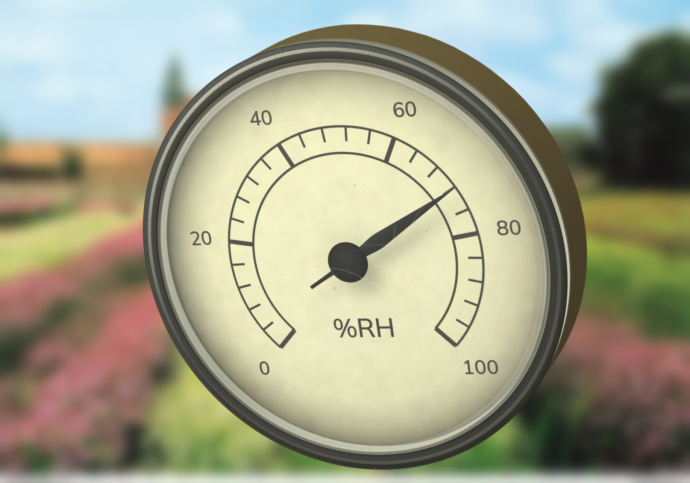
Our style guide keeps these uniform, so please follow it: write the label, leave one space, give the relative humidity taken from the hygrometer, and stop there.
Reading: 72 %
